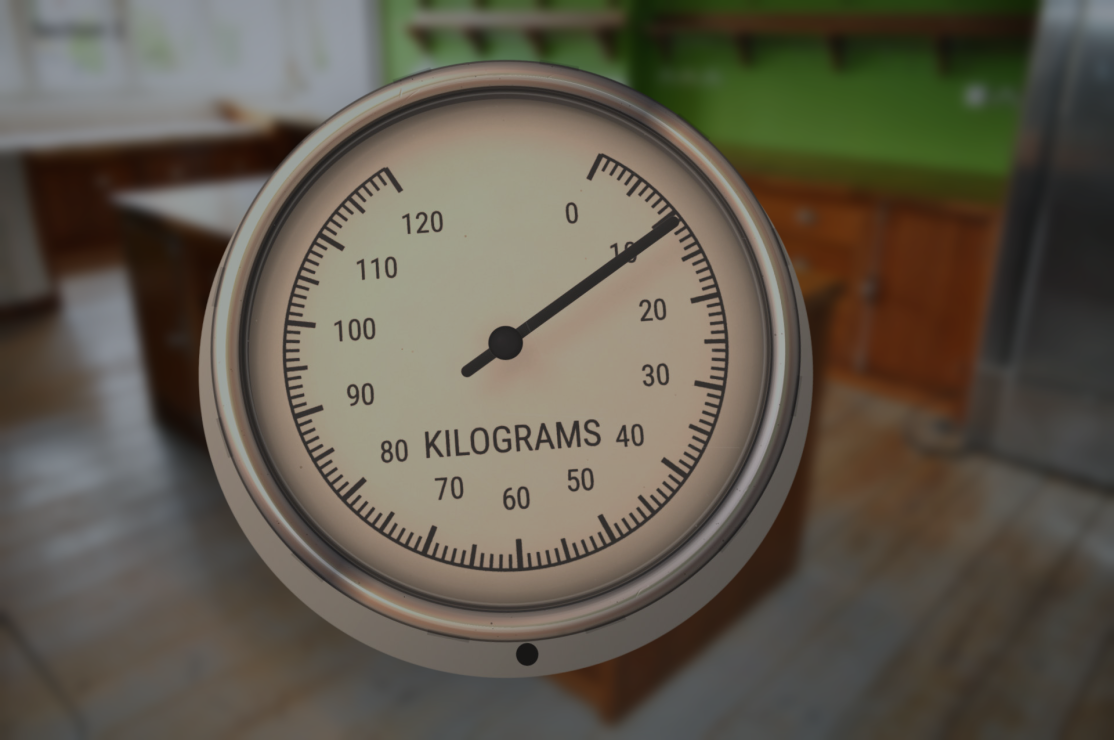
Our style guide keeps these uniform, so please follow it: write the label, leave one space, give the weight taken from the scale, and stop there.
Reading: 11 kg
